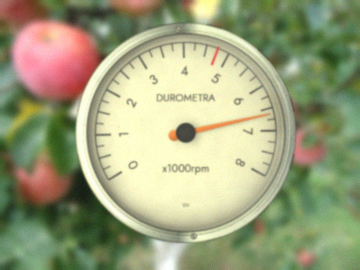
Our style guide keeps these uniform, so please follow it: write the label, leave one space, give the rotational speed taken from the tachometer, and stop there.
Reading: 6625 rpm
